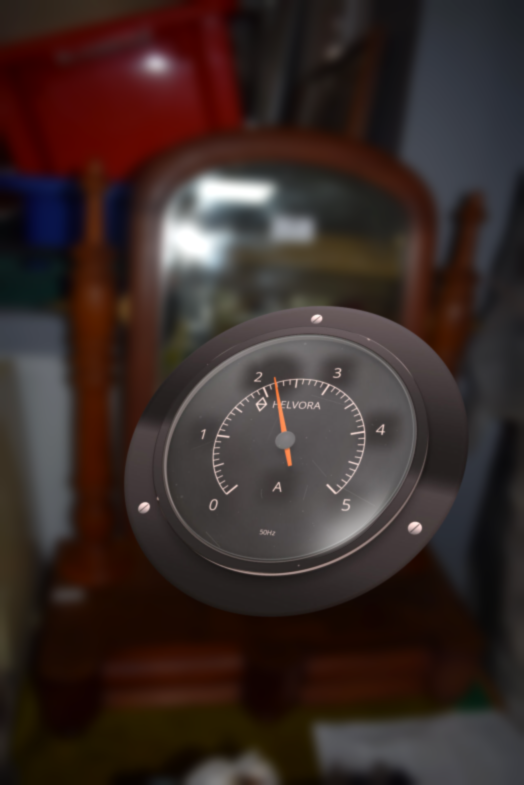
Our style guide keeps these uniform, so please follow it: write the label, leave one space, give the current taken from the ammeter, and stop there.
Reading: 2.2 A
